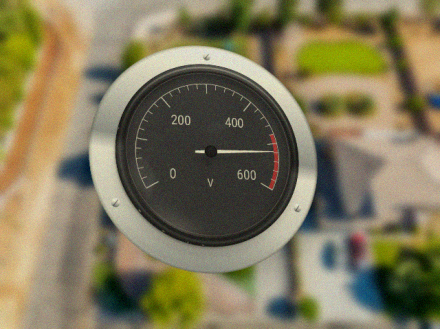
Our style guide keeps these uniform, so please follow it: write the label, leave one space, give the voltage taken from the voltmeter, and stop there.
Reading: 520 V
